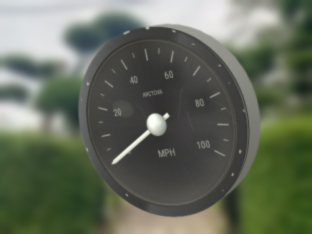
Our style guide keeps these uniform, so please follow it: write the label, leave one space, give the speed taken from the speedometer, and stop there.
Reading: 0 mph
